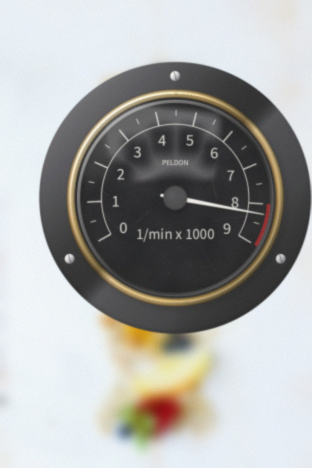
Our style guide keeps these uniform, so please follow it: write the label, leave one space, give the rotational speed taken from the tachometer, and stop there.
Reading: 8250 rpm
